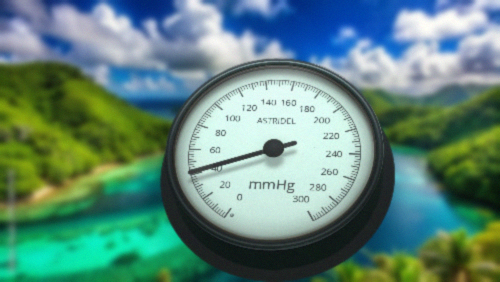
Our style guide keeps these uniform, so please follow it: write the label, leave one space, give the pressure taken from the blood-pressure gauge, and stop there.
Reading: 40 mmHg
